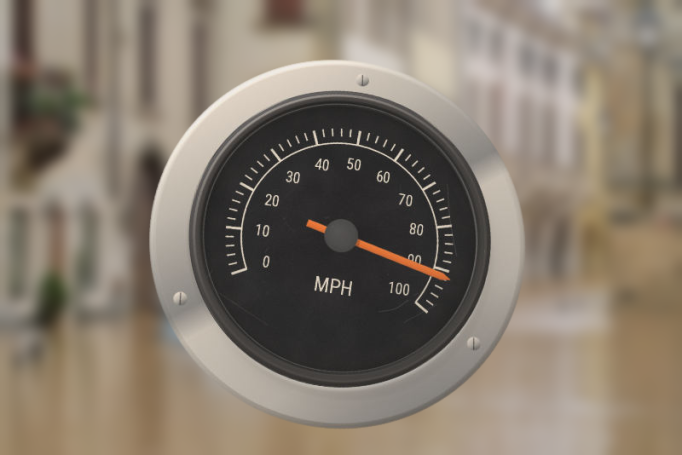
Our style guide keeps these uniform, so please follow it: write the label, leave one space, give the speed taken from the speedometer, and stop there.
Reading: 92 mph
